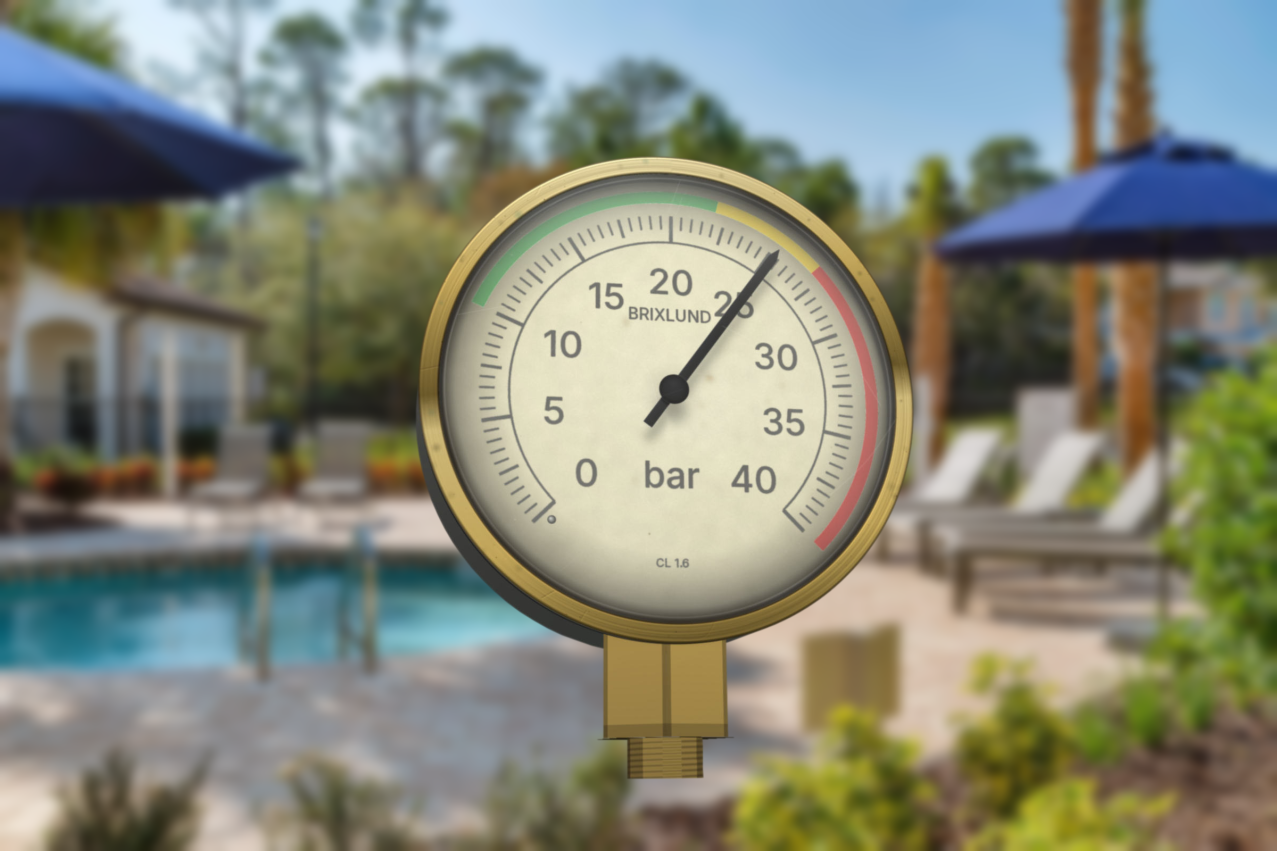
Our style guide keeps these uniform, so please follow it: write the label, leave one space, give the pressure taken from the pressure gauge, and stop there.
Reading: 25.25 bar
